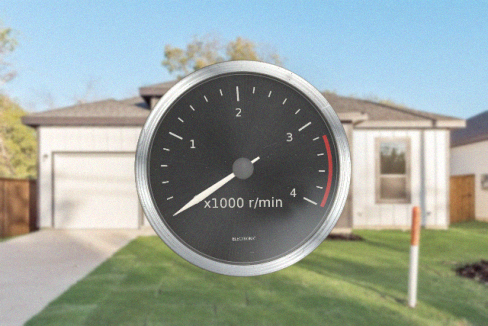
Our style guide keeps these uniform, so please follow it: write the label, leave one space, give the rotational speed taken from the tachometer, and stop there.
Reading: 0 rpm
